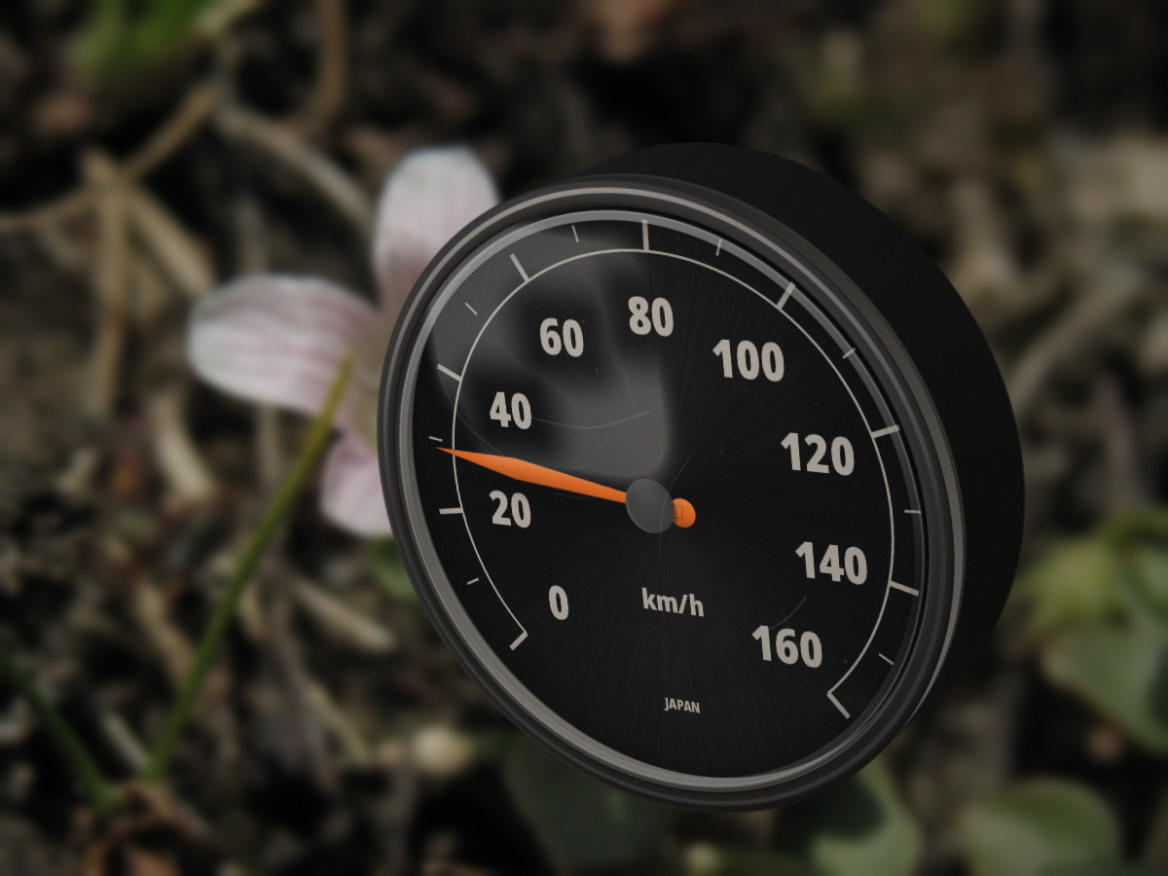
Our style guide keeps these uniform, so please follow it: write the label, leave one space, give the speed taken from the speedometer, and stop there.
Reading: 30 km/h
